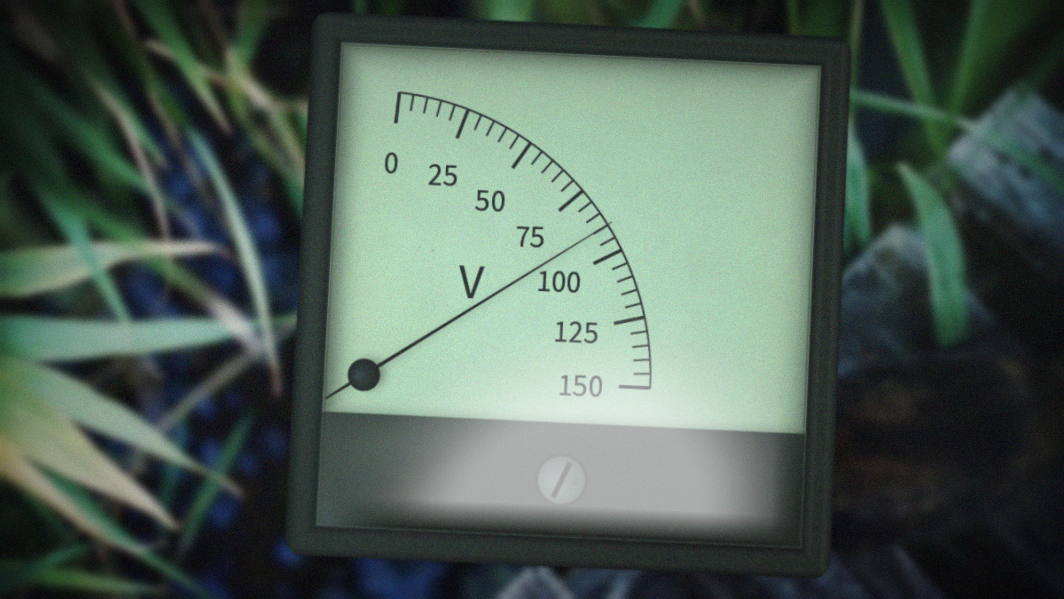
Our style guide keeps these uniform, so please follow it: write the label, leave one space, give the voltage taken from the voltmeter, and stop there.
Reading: 90 V
